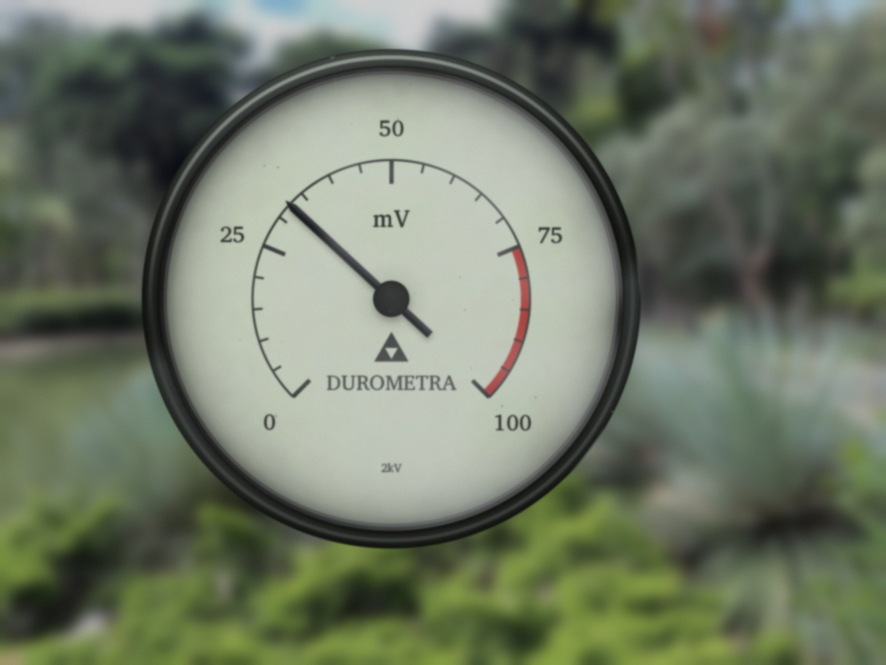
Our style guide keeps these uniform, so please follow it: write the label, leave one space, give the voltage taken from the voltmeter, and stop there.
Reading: 32.5 mV
